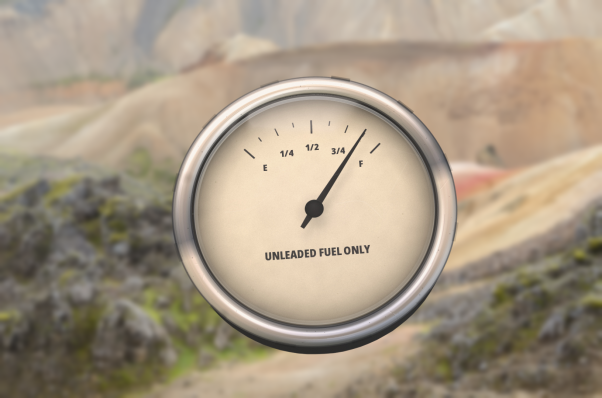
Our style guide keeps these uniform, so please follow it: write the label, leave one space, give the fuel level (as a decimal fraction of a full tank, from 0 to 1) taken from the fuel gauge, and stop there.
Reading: 0.875
